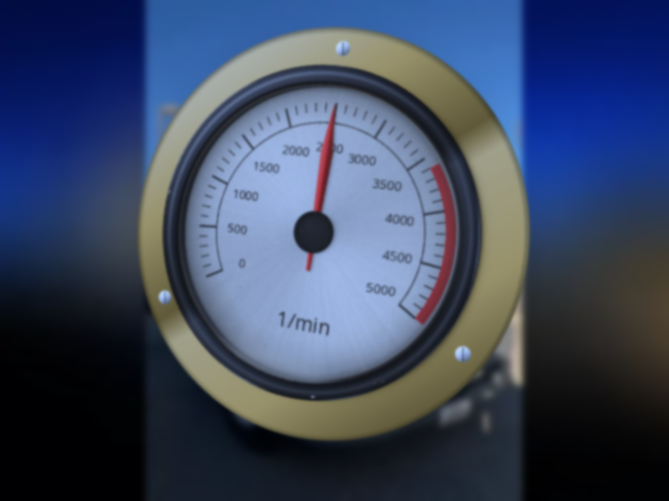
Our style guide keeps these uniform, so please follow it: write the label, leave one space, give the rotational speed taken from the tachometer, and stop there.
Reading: 2500 rpm
